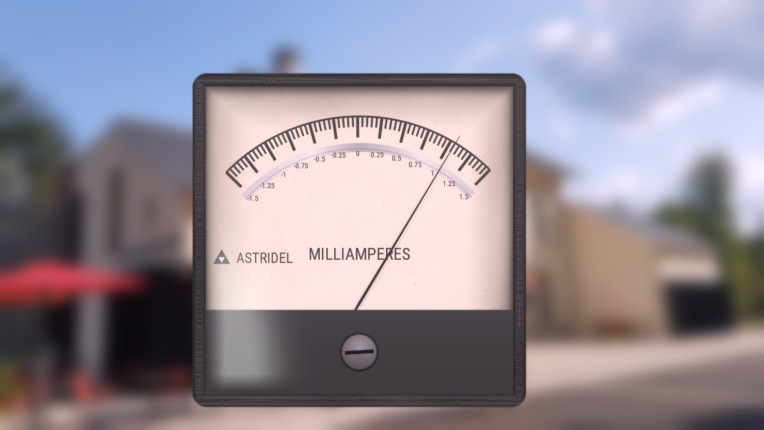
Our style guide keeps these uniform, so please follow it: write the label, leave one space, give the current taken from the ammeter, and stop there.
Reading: 1.05 mA
